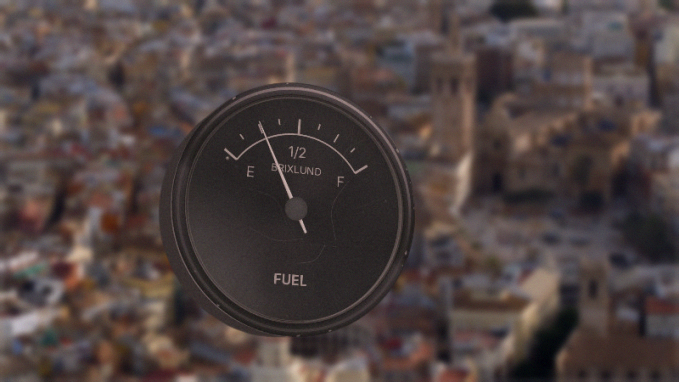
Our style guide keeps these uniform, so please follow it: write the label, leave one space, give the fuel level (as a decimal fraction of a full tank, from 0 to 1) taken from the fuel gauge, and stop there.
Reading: 0.25
